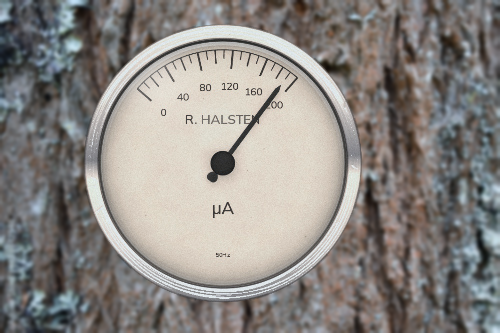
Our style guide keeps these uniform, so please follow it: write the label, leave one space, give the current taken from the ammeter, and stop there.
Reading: 190 µA
